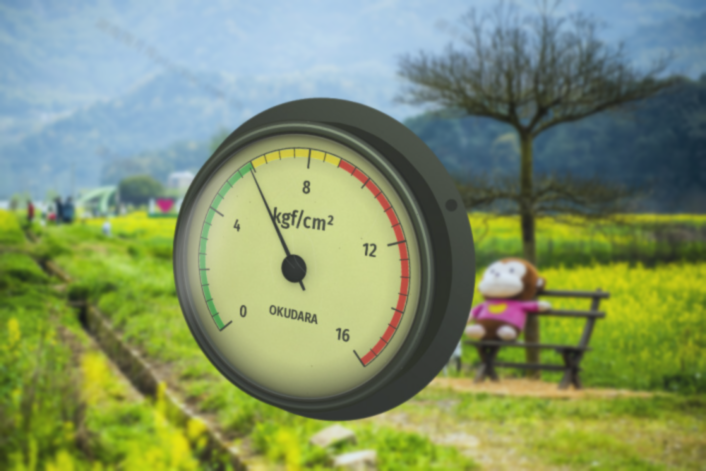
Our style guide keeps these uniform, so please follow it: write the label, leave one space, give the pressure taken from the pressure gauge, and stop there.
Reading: 6 kg/cm²
